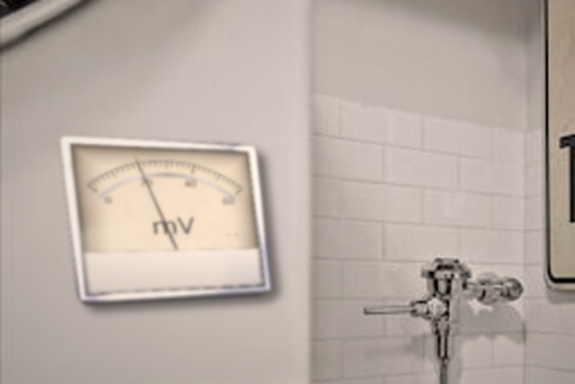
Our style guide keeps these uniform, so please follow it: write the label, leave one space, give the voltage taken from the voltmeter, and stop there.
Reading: 20 mV
